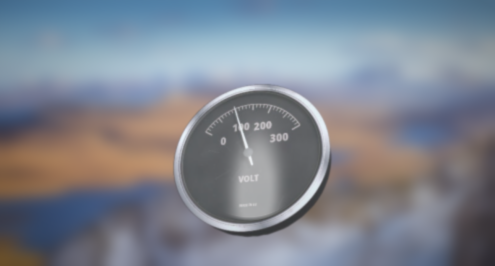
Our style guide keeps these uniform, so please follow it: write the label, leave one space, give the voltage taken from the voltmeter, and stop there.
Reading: 100 V
